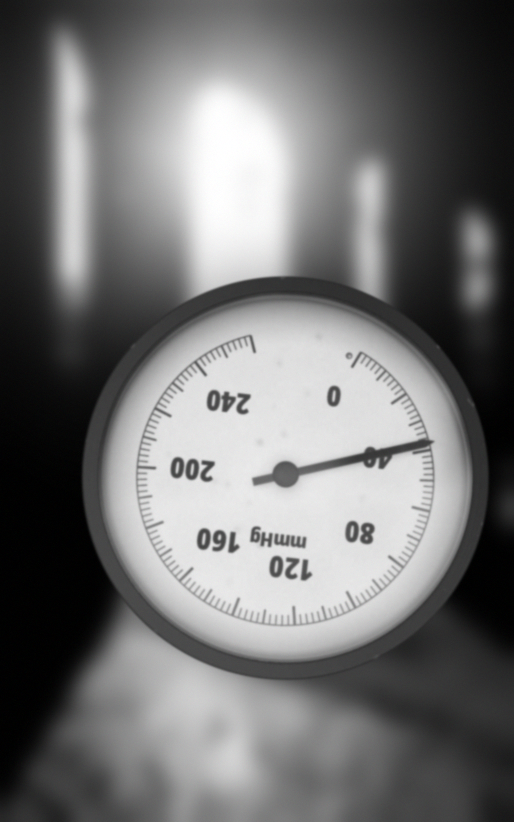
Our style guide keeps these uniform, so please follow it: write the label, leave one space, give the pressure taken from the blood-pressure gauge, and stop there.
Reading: 38 mmHg
